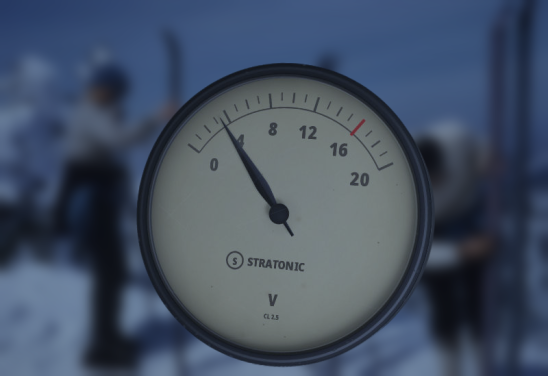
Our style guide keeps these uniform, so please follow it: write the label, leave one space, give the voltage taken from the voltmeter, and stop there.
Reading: 3.5 V
